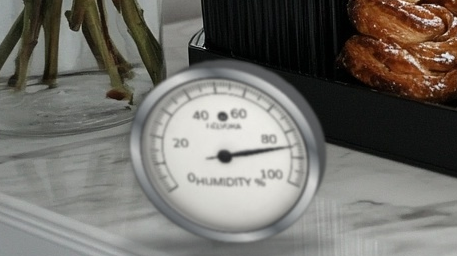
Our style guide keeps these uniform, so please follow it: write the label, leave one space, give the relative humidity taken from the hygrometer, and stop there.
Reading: 85 %
